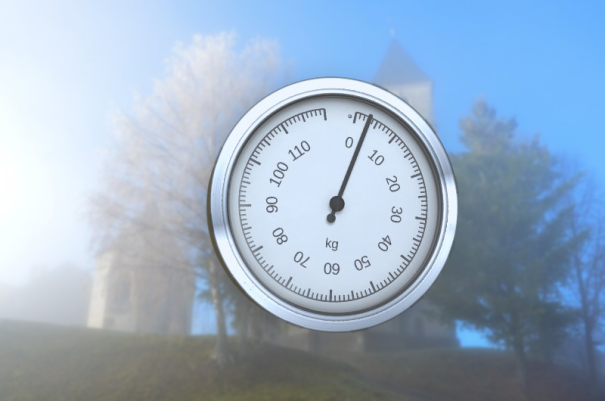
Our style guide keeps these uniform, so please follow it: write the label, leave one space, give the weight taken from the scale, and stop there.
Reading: 3 kg
